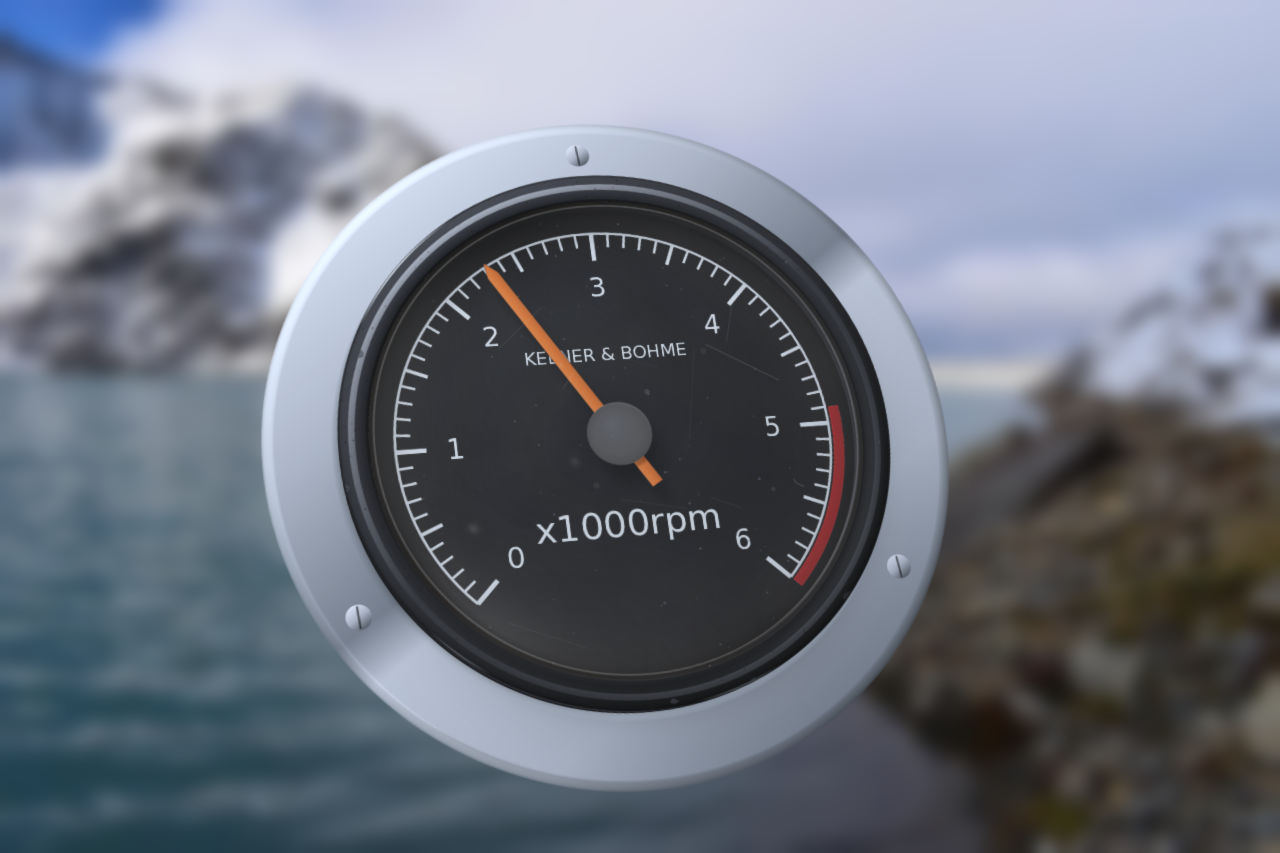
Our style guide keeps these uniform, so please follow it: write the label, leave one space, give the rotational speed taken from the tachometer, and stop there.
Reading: 2300 rpm
